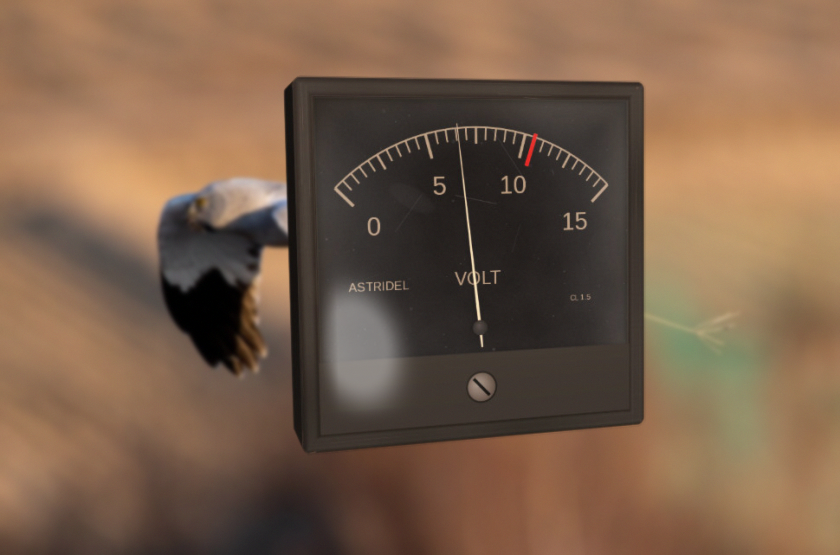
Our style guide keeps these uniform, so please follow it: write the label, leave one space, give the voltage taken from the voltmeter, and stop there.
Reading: 6.5 V
